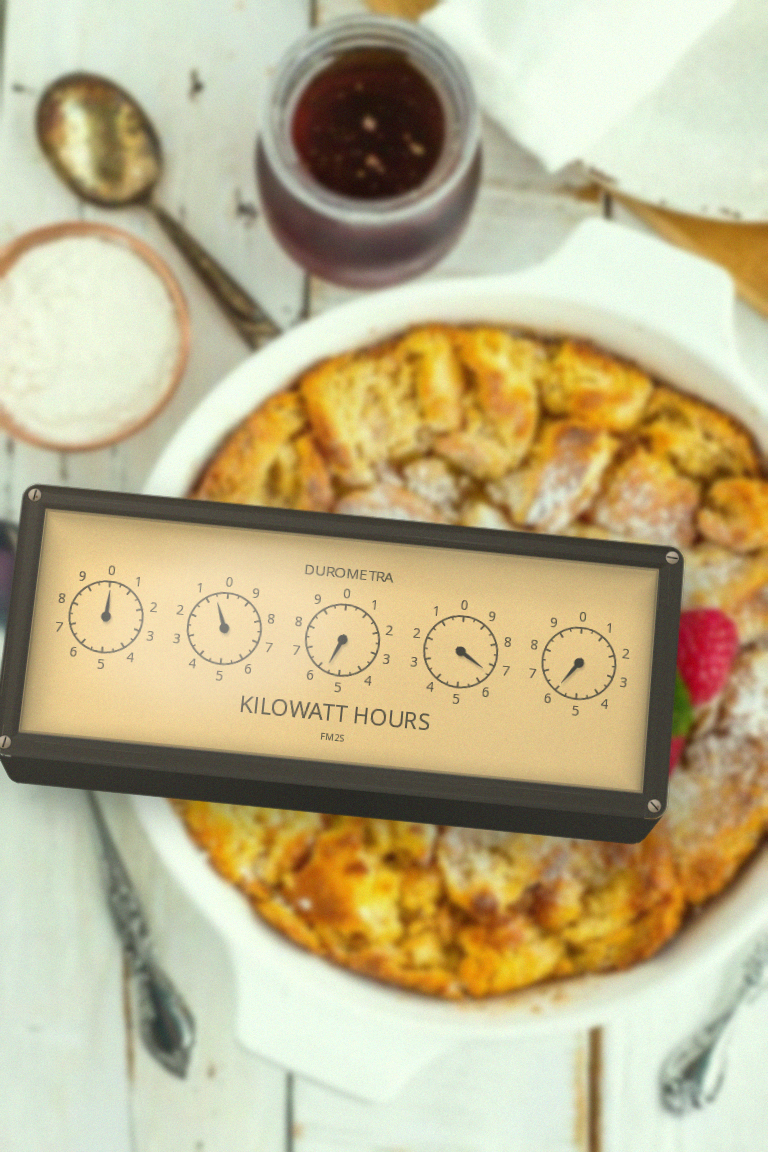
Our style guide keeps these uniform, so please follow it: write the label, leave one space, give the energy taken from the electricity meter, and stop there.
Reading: 566 kWh
